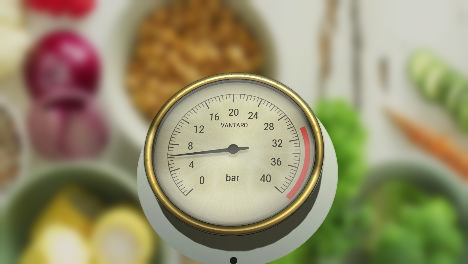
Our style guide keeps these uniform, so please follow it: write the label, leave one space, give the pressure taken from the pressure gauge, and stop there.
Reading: 6 bar
